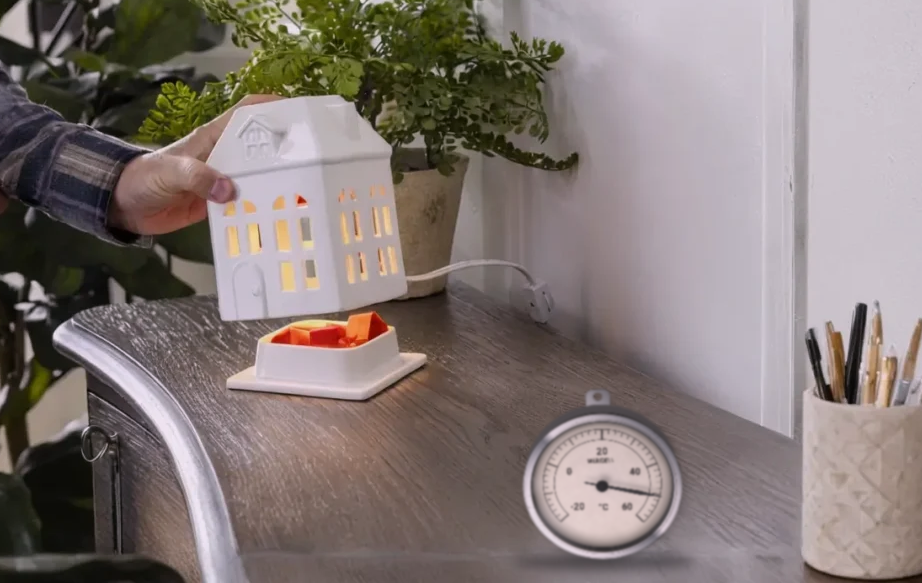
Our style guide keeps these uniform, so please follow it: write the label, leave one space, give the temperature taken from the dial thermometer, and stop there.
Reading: 50 °C
